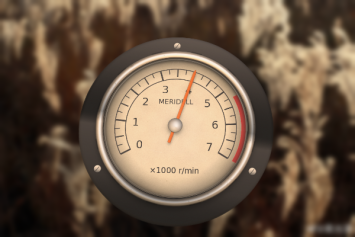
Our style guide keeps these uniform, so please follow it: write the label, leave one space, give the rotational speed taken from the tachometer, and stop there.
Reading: 4000 rpm
